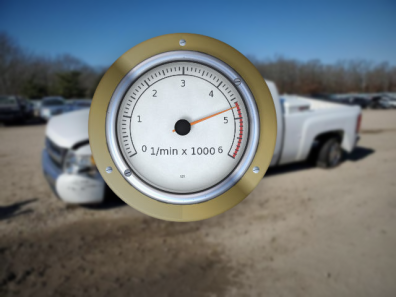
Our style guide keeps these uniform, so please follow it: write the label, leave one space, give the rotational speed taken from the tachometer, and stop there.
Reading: 4700 rpm
